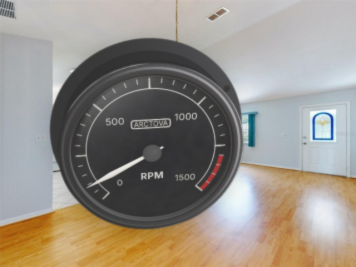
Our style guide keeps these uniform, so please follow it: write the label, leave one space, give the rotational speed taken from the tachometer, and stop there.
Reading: 100 rpm
